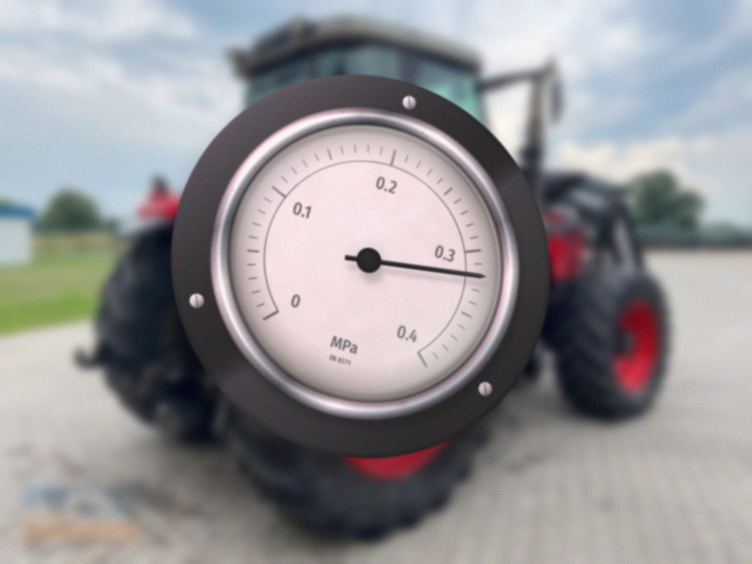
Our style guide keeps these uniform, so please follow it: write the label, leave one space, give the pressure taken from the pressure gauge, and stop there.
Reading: 0.32 MPa
